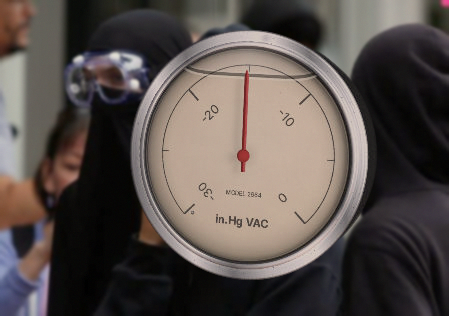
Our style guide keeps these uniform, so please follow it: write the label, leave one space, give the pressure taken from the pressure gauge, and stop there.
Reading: -15 inHg
